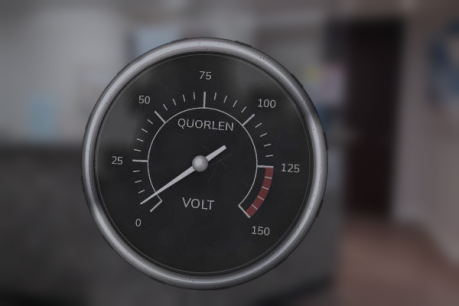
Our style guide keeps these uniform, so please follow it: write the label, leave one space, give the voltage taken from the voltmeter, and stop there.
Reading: 5 V
